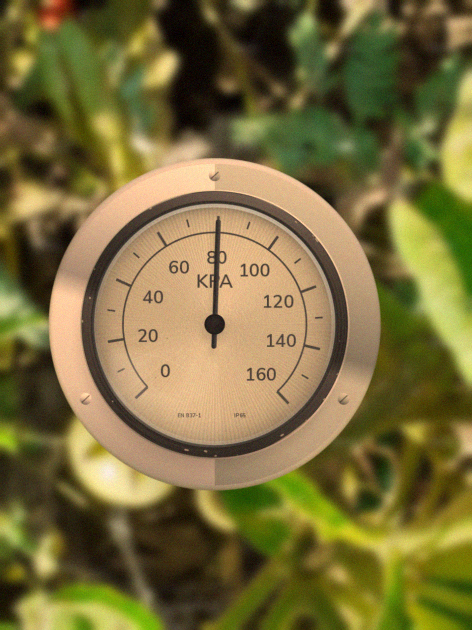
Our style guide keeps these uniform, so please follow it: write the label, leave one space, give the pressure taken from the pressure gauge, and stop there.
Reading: 80 kPa
